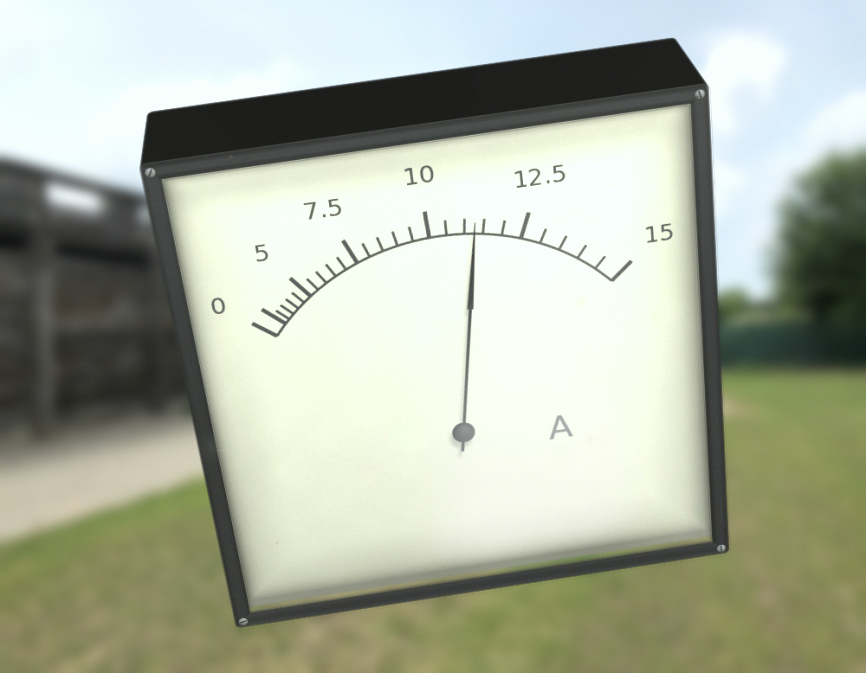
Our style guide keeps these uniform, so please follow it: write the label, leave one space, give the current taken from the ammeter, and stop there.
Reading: 11.25 A
